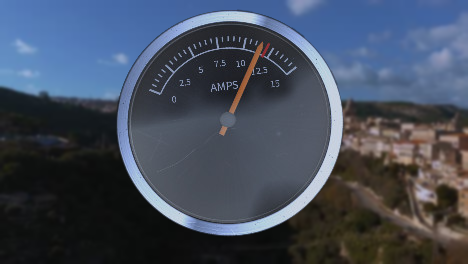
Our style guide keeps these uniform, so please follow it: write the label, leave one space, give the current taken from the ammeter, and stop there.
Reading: 11.5 A
